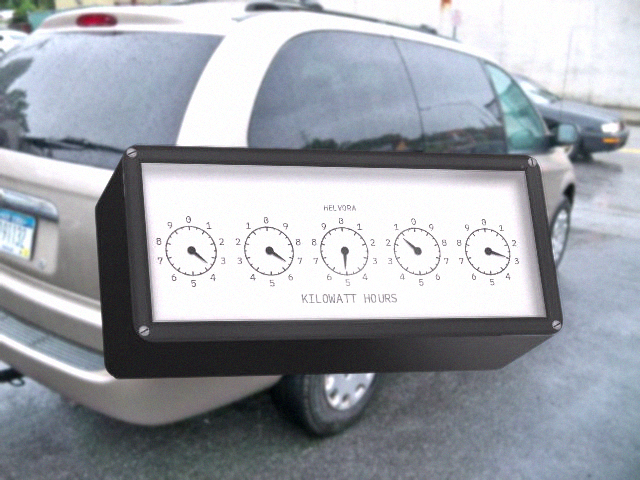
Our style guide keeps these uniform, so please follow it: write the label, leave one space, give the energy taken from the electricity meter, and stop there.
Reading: 36513 kWh
